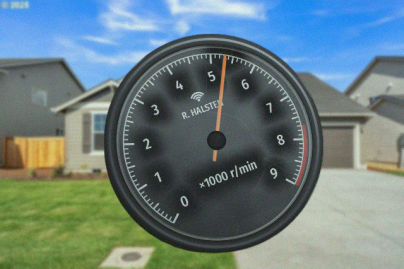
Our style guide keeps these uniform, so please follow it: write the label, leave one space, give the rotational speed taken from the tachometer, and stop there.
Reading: 5300 rpm
